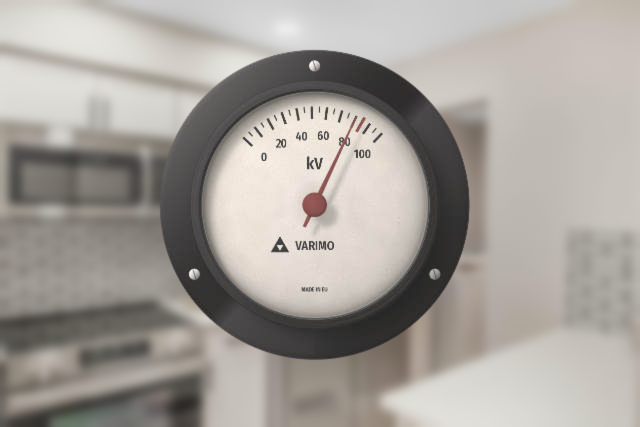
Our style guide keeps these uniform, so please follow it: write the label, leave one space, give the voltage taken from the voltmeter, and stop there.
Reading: 80 kV
